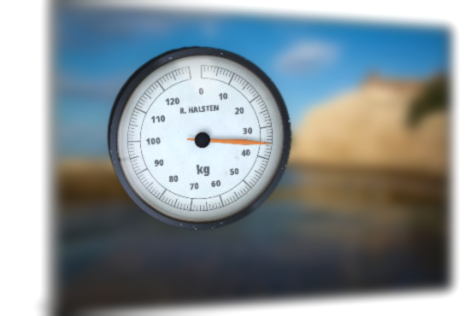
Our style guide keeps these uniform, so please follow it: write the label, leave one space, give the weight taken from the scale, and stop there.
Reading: 35 kg
